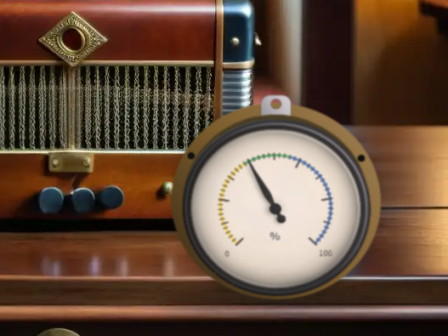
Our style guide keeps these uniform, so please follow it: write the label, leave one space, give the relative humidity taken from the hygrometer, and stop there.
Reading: 40 %
